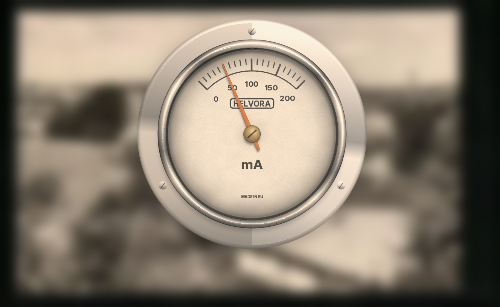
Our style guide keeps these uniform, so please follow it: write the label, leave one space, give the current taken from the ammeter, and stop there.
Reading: 50 mA
